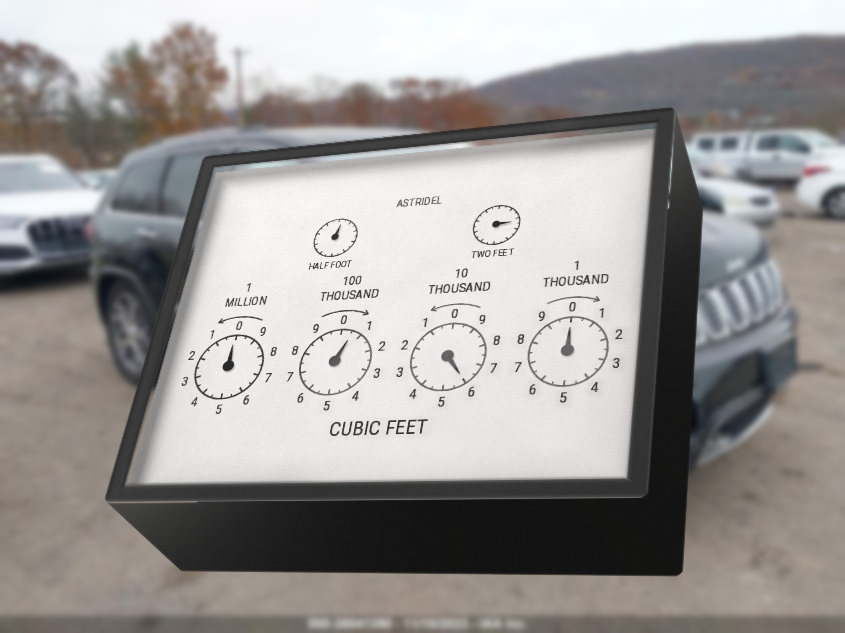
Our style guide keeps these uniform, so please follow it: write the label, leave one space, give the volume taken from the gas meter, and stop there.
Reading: 6000 ft³
